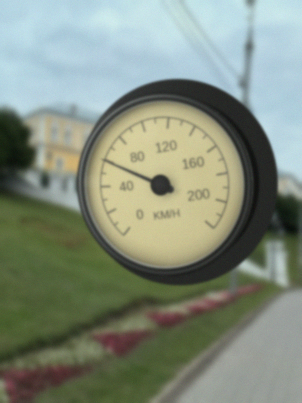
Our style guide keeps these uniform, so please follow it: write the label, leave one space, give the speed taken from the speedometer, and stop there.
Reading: 60 km/h
